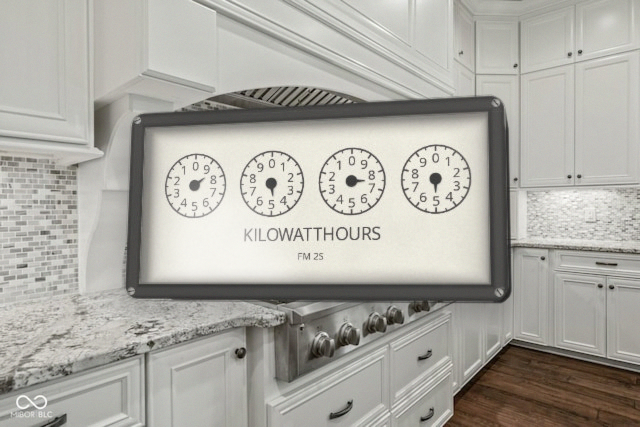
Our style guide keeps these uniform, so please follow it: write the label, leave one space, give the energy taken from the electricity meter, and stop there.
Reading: 8475 kWh
